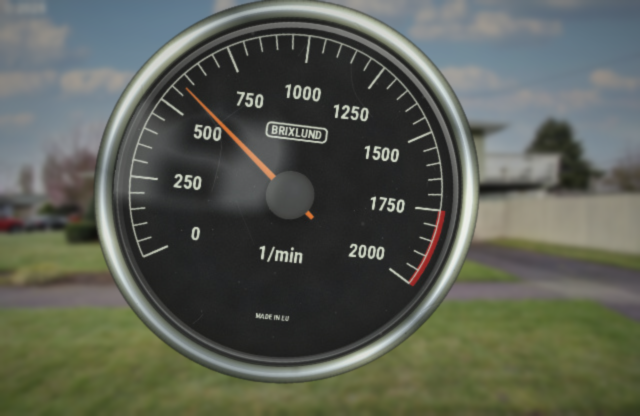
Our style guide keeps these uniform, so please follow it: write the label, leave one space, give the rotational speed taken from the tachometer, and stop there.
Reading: 575 rpm
